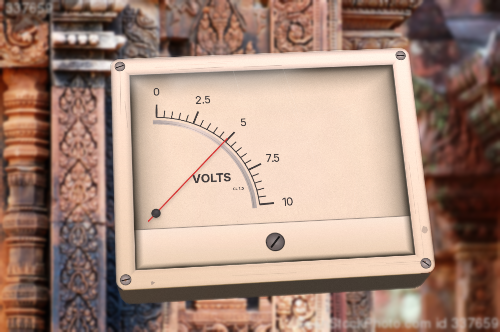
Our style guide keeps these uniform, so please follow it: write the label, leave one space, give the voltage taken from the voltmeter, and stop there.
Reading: 5 V
